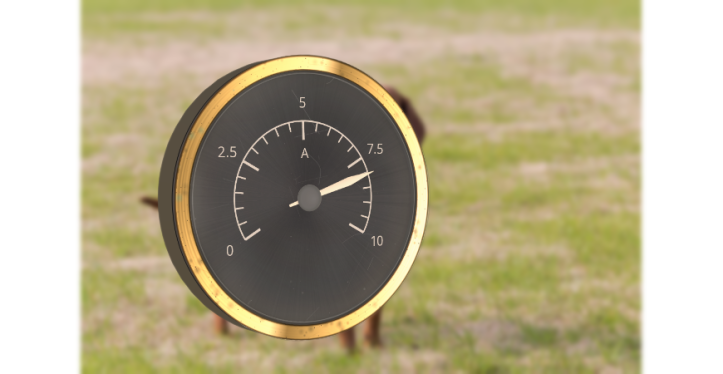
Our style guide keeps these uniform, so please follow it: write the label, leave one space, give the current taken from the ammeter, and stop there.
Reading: 8 A
